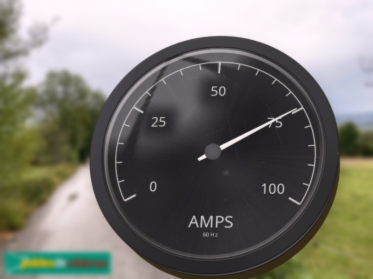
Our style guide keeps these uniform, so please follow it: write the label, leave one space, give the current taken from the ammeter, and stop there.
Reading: 75 A
